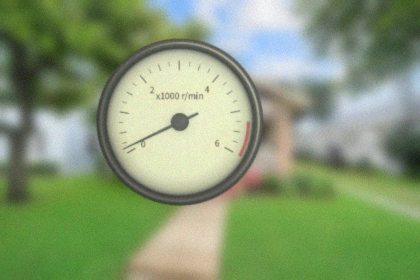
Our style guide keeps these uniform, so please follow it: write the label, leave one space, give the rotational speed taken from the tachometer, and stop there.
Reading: 125 rpm
